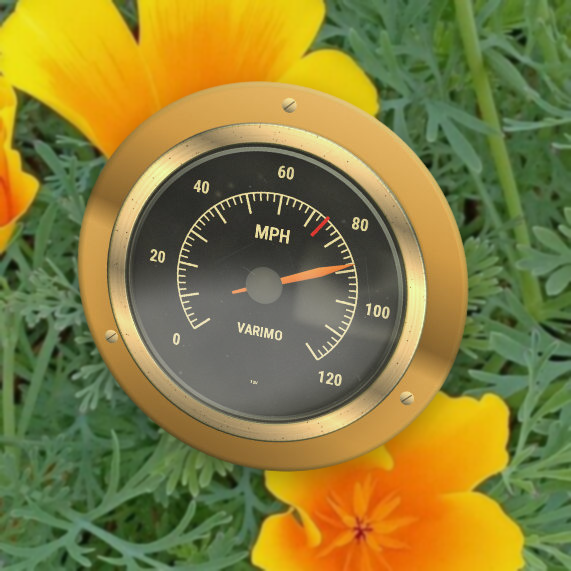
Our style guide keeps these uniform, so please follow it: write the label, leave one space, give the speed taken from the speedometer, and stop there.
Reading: 88 mph
